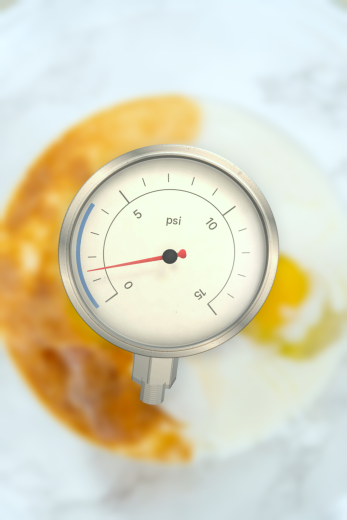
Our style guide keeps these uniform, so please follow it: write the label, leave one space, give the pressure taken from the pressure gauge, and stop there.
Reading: 1.5 psi
